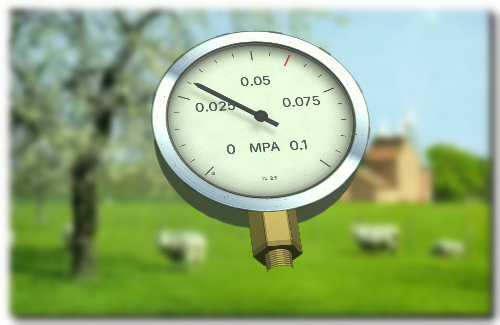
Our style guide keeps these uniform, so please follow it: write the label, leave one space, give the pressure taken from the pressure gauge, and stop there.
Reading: 0.03 MPa
